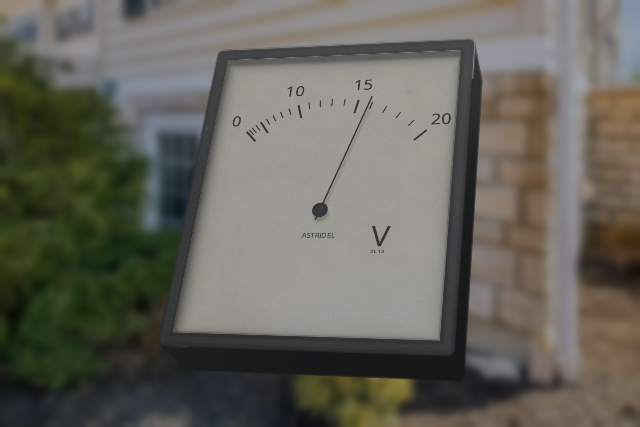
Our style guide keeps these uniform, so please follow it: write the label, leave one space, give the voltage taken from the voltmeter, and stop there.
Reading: 16 V
